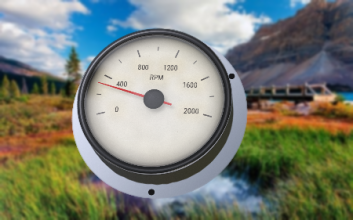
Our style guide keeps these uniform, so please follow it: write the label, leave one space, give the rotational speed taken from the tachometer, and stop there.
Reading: 300 rpm
